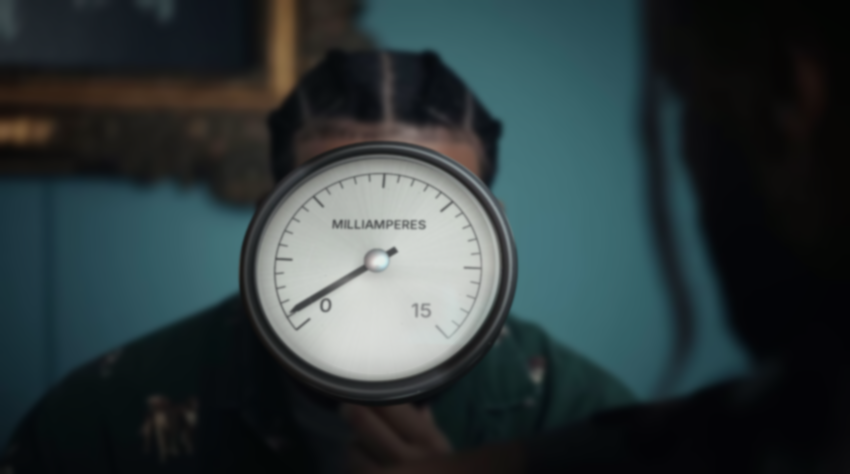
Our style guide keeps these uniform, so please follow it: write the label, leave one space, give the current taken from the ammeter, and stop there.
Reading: 0.5 mA
